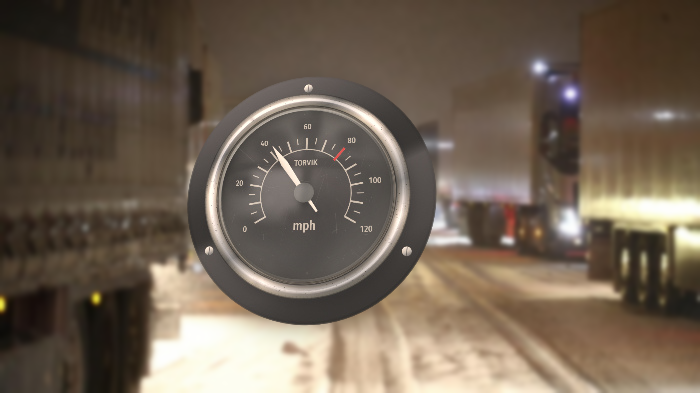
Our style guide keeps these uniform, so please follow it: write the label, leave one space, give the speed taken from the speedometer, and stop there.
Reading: 42.5 mph
